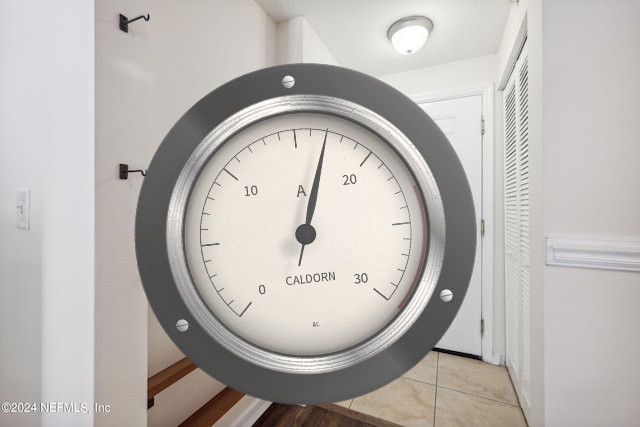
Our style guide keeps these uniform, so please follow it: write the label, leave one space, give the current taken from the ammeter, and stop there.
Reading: 17 A
